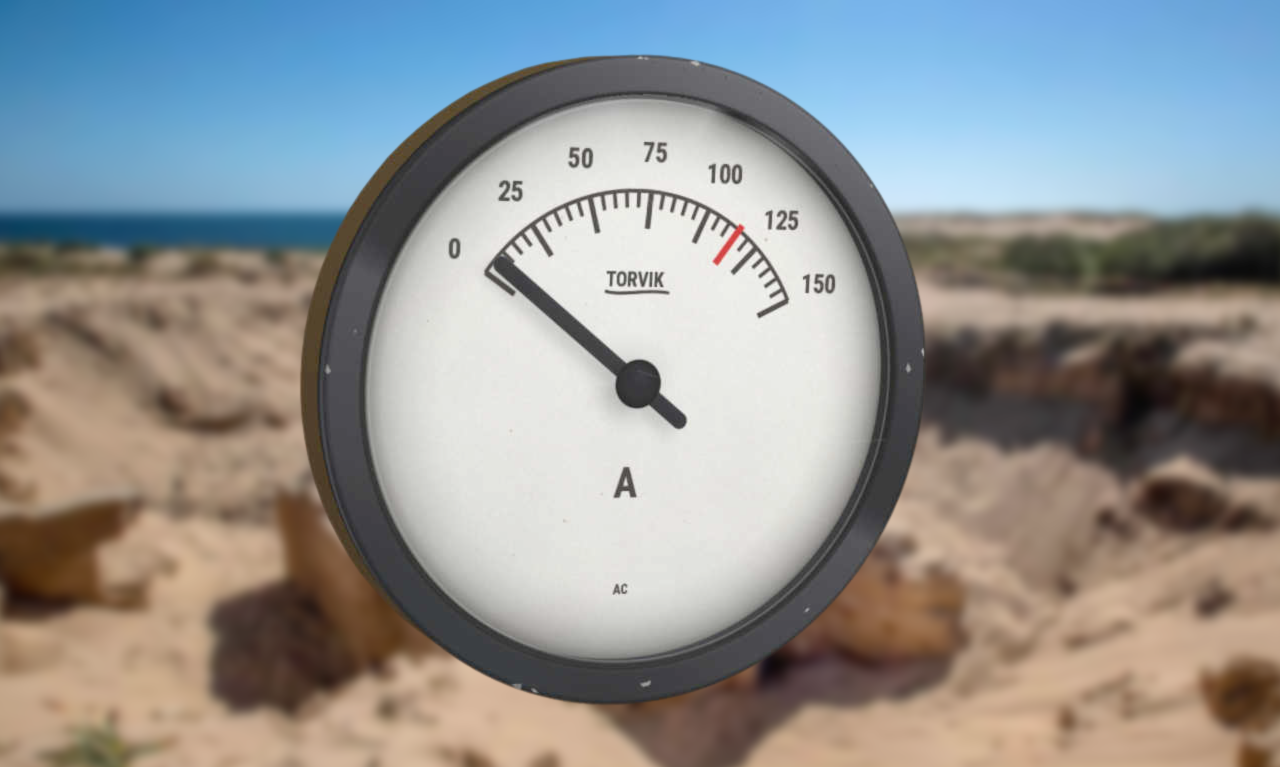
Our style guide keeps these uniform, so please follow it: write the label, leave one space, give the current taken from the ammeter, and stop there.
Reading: 5 A
